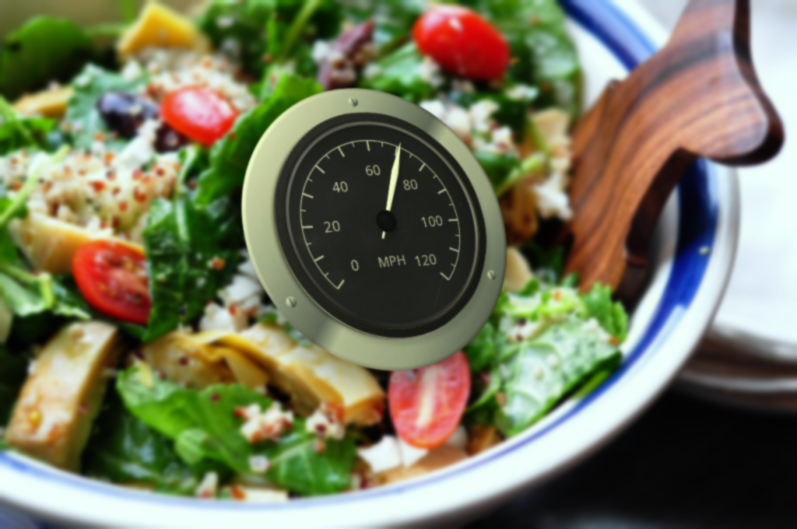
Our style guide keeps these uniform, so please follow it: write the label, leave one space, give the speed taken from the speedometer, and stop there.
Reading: 70 mph
